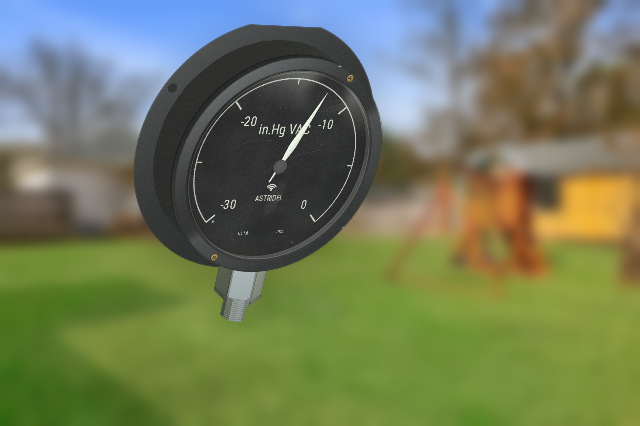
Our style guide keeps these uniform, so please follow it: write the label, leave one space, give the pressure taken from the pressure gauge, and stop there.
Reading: -12.5 inHg
